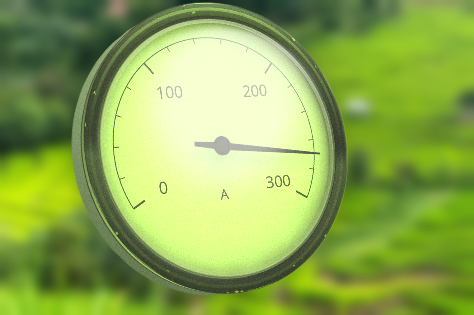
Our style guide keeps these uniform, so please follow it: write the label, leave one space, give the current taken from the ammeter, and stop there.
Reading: 270 A
